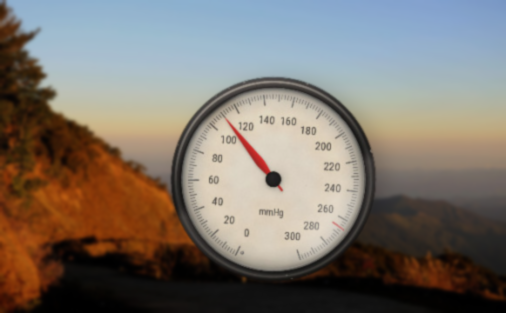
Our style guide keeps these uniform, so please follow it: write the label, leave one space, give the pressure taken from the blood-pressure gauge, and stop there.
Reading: 110 mmHg
